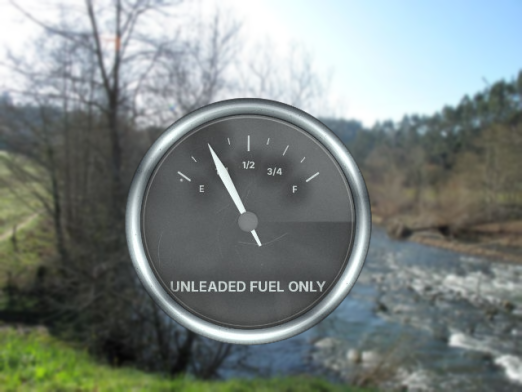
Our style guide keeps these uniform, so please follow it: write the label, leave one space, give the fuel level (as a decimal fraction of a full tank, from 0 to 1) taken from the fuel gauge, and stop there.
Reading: 0.25
